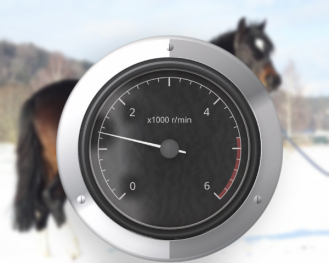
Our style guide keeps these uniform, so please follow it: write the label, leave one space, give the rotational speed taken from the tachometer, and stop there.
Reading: 1300 rpm
